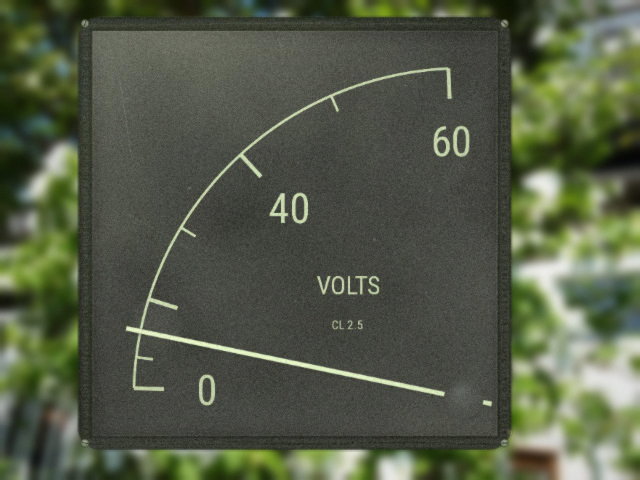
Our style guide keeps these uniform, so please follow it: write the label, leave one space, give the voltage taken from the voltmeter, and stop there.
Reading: 15 V
